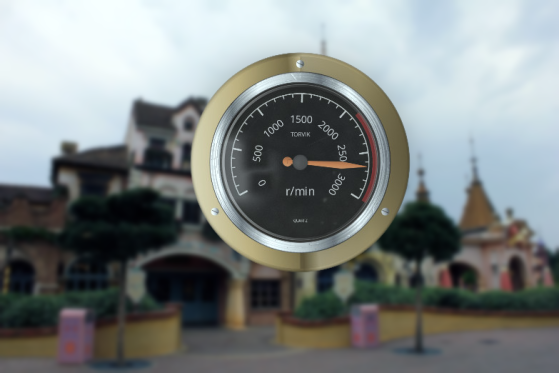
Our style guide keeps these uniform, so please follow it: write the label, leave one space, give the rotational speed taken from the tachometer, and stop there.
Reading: 2650 rpm
